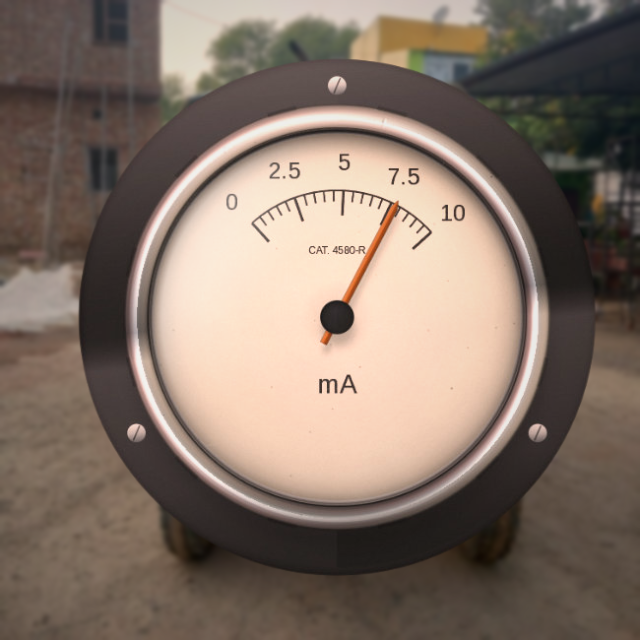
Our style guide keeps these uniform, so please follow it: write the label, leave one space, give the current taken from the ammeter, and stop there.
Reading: 7.75 mA
